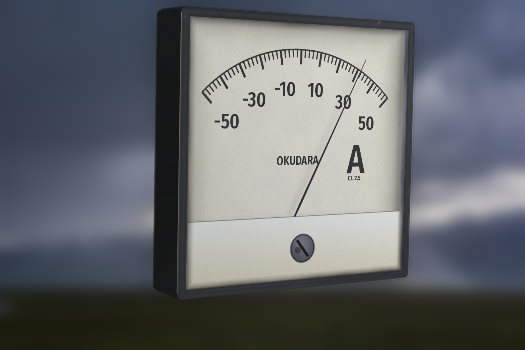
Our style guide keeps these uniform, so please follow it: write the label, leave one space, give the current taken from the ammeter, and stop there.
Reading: 30 A
